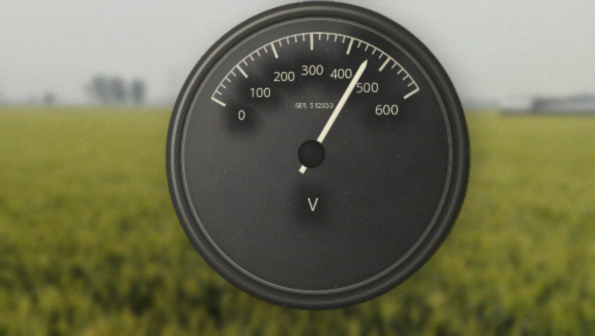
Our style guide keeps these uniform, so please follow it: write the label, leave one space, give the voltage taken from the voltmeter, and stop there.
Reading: 460 V
